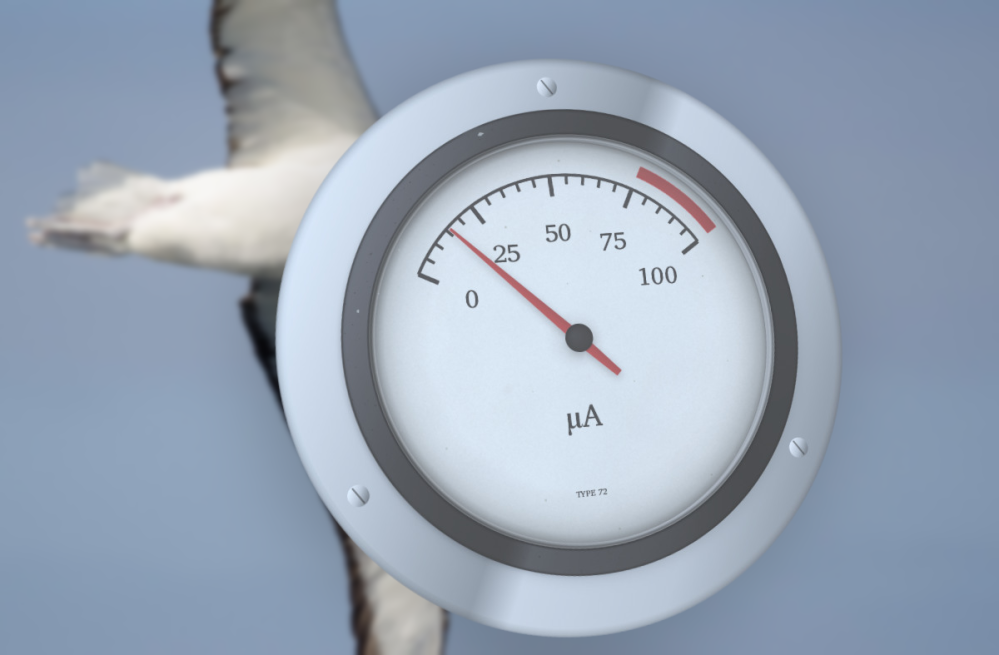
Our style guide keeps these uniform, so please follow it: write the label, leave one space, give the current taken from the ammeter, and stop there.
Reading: 15 µA
